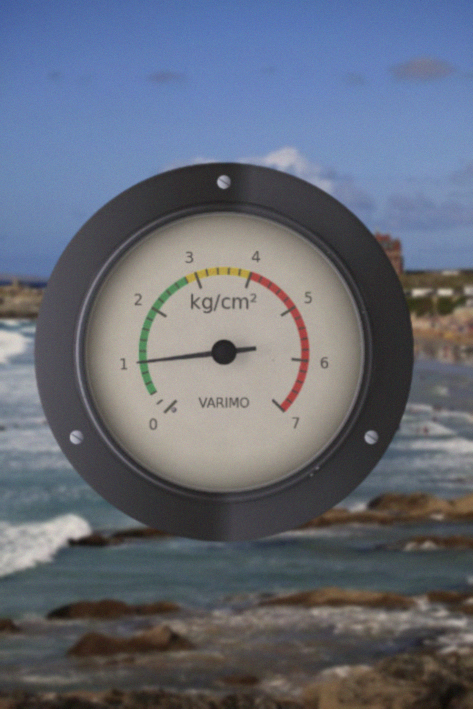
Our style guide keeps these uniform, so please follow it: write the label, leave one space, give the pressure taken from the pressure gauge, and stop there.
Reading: 1 kg/cm²
